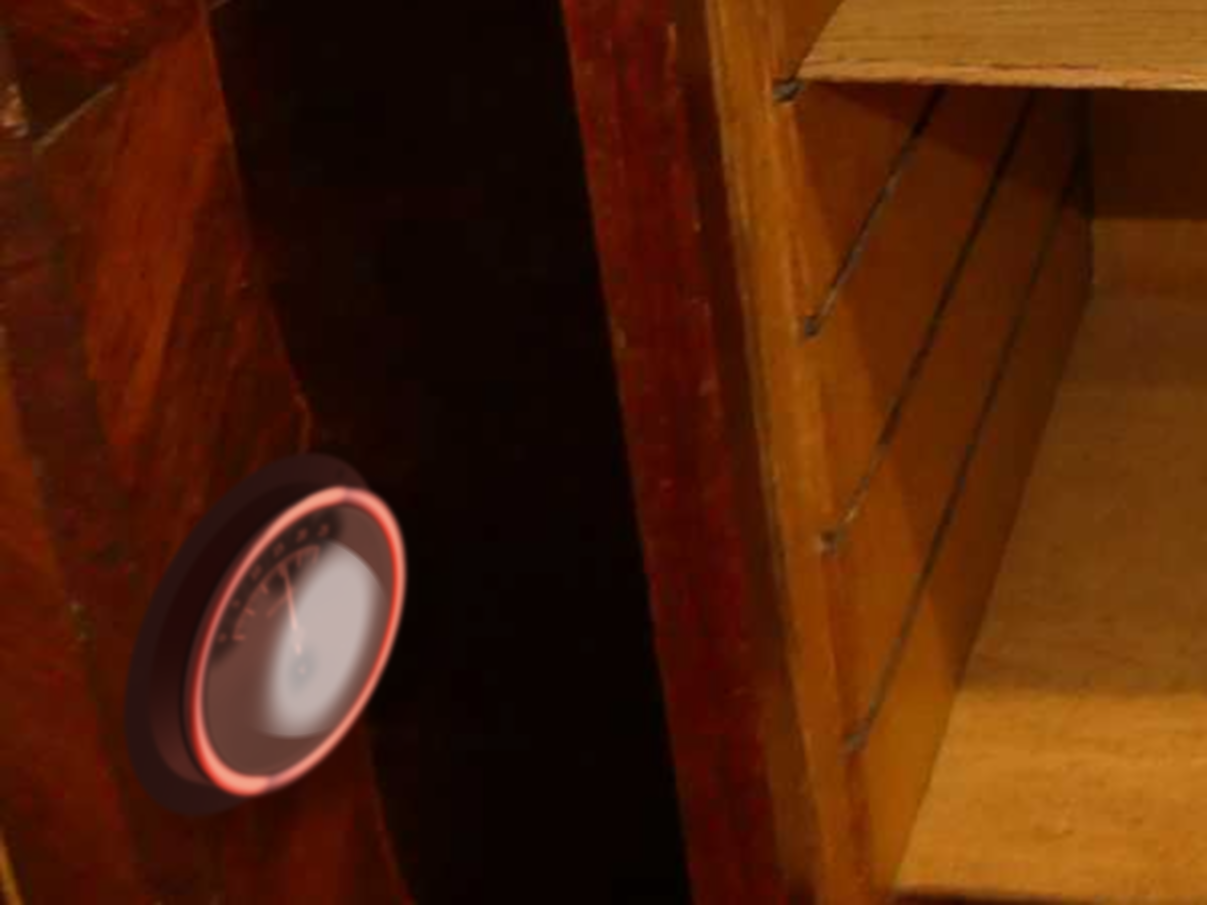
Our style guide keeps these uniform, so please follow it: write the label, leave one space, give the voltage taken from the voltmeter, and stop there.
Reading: 15 V
